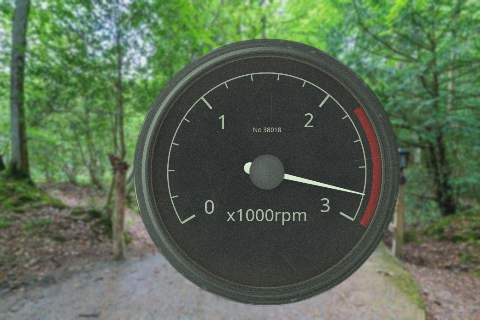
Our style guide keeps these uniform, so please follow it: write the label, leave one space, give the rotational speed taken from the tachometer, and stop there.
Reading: 2800 rpm
